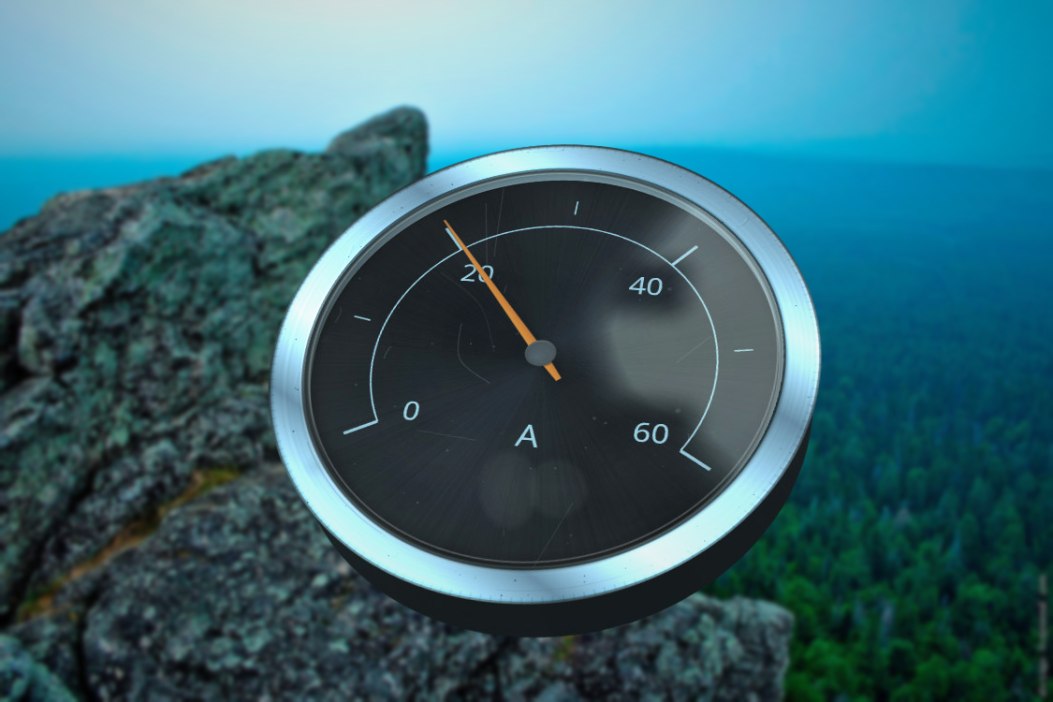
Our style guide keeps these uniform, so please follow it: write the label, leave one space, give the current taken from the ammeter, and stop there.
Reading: 20 A
